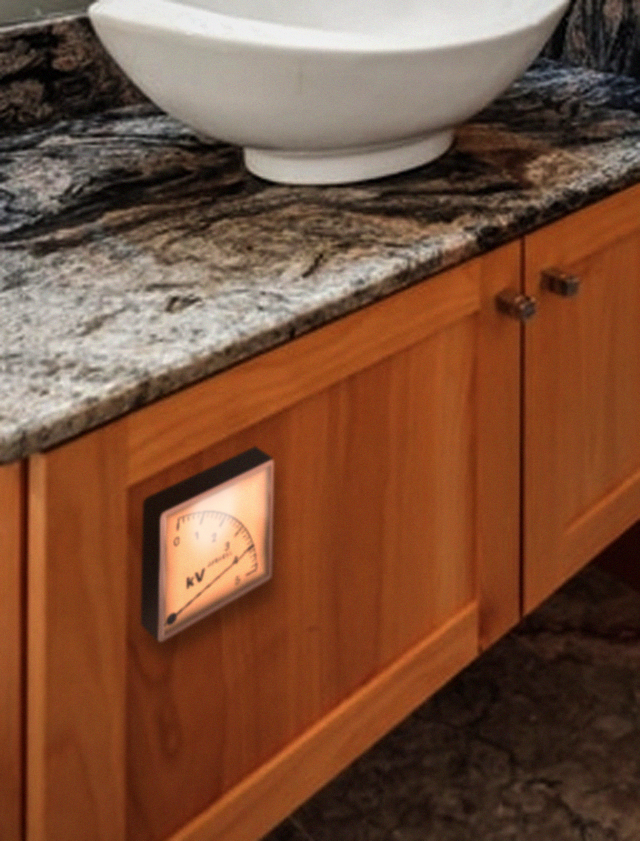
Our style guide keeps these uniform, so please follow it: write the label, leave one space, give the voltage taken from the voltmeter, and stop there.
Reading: 4 kV
